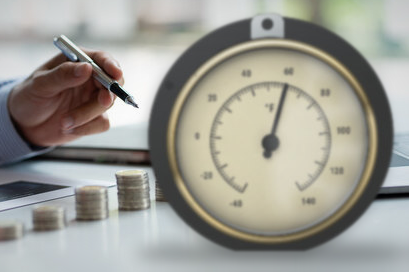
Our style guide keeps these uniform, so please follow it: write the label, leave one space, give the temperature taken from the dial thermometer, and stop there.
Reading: 60 °F
